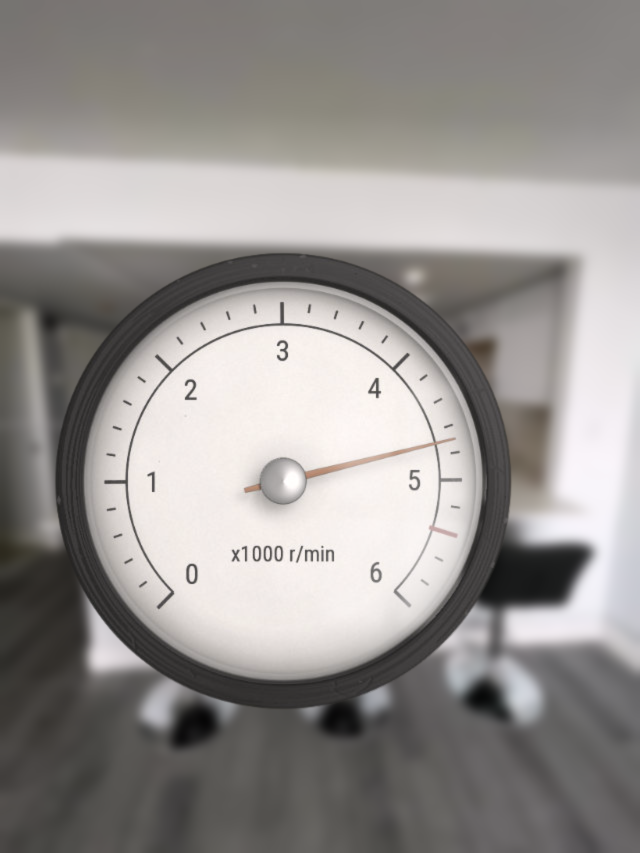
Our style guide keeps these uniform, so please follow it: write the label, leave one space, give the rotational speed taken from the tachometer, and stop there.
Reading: 4700 rpm
